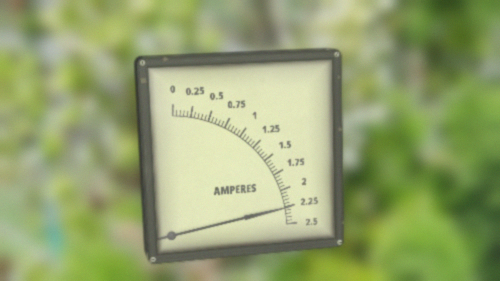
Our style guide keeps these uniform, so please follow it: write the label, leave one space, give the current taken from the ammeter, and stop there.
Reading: 2.25 A
